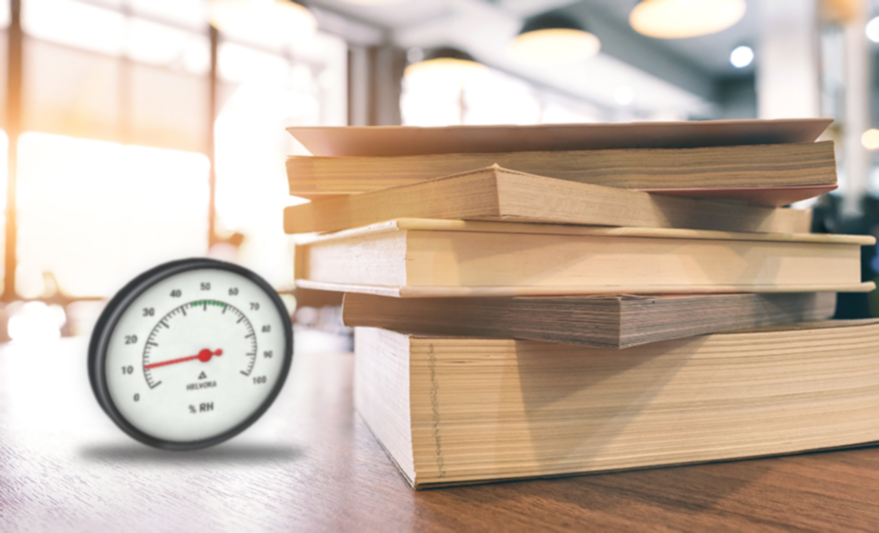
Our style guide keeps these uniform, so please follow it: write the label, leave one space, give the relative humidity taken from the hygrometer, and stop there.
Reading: 10 %
